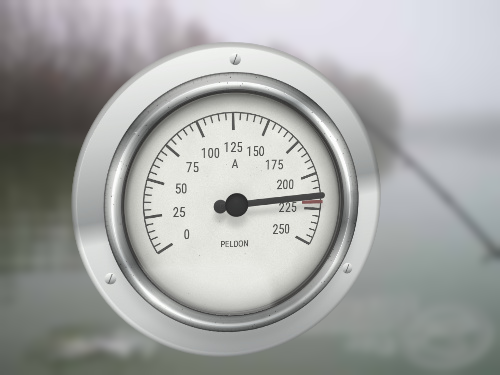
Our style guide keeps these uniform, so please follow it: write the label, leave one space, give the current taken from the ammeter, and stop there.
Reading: 215 A
